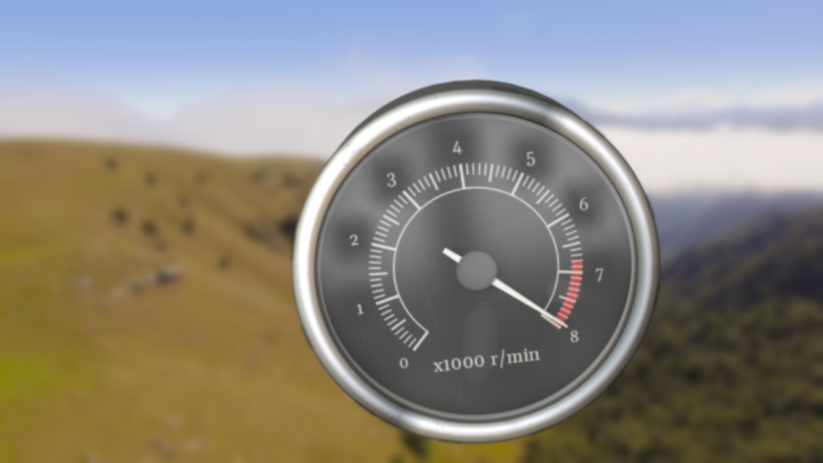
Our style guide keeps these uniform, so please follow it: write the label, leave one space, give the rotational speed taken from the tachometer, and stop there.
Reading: 7900 rpm
